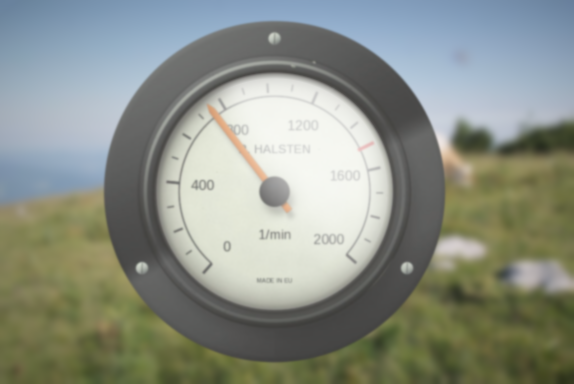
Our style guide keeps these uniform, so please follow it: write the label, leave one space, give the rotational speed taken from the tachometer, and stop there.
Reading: 750 rpm
